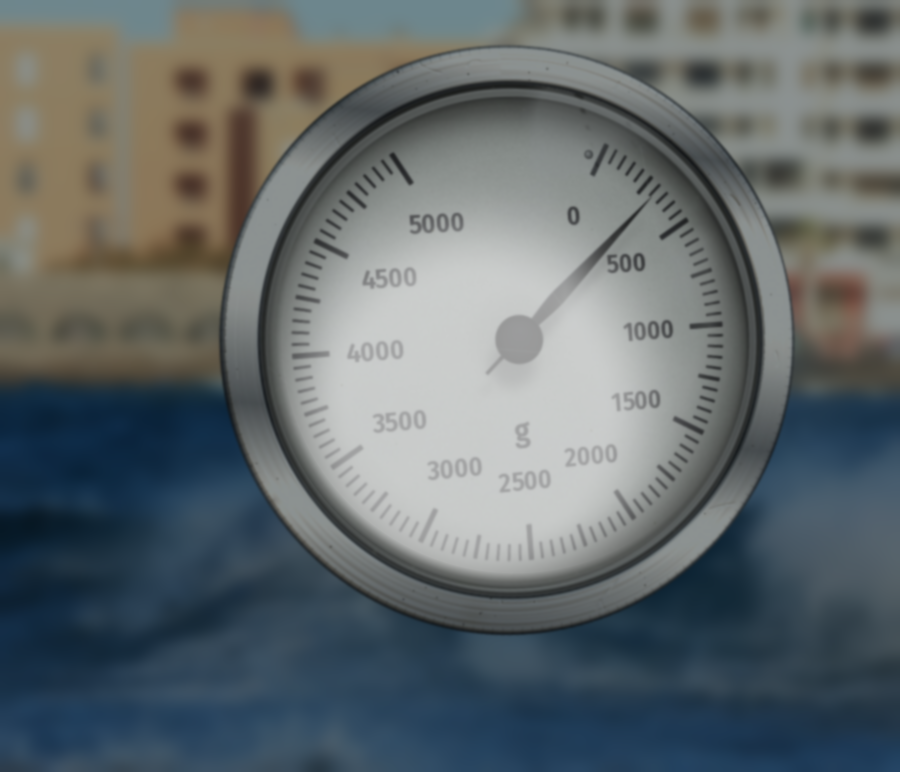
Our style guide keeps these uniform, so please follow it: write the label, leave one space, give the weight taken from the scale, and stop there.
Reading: 300 g
